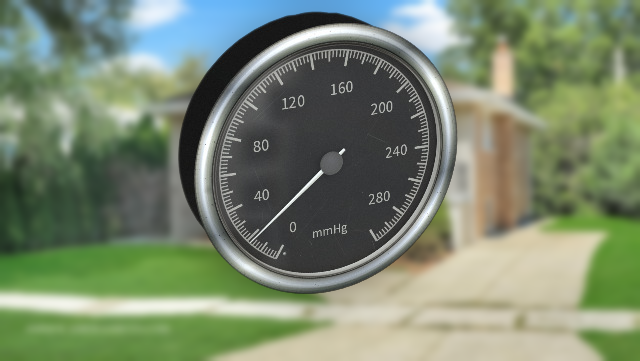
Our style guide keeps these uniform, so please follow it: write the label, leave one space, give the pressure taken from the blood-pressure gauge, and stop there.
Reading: 20 mmHg
